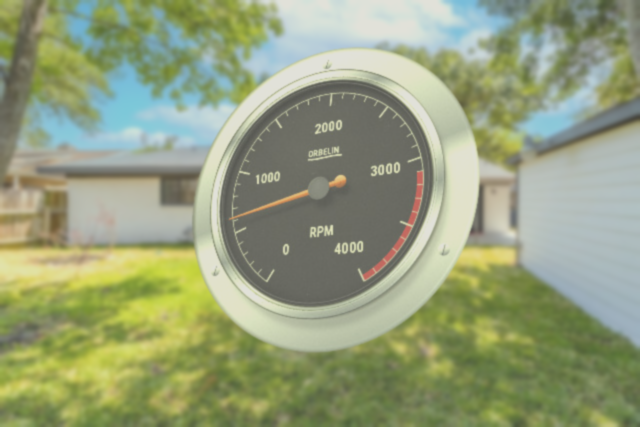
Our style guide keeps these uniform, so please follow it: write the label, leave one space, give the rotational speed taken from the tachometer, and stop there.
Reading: 600 rpm
